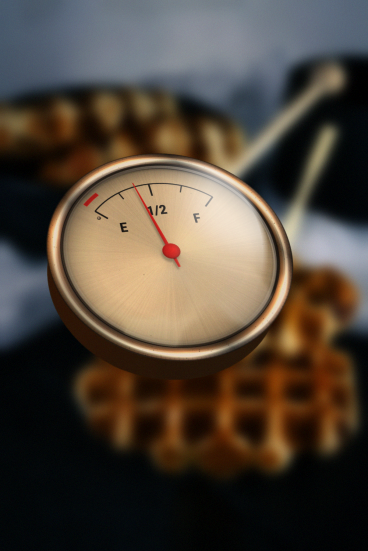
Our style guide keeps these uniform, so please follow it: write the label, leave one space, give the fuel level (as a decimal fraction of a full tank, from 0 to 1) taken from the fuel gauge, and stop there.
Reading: 0.375
